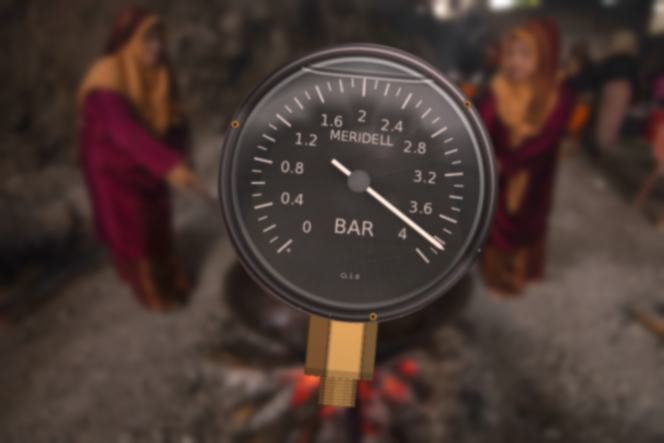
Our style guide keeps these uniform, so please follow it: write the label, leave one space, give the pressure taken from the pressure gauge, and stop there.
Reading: 3.85 bar
